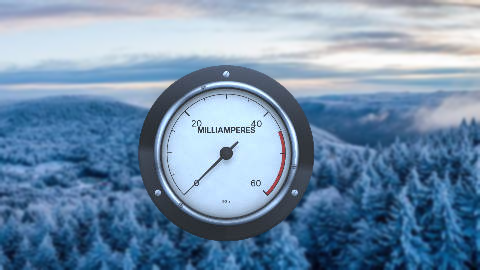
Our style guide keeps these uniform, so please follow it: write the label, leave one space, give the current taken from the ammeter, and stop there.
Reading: 0 mA
